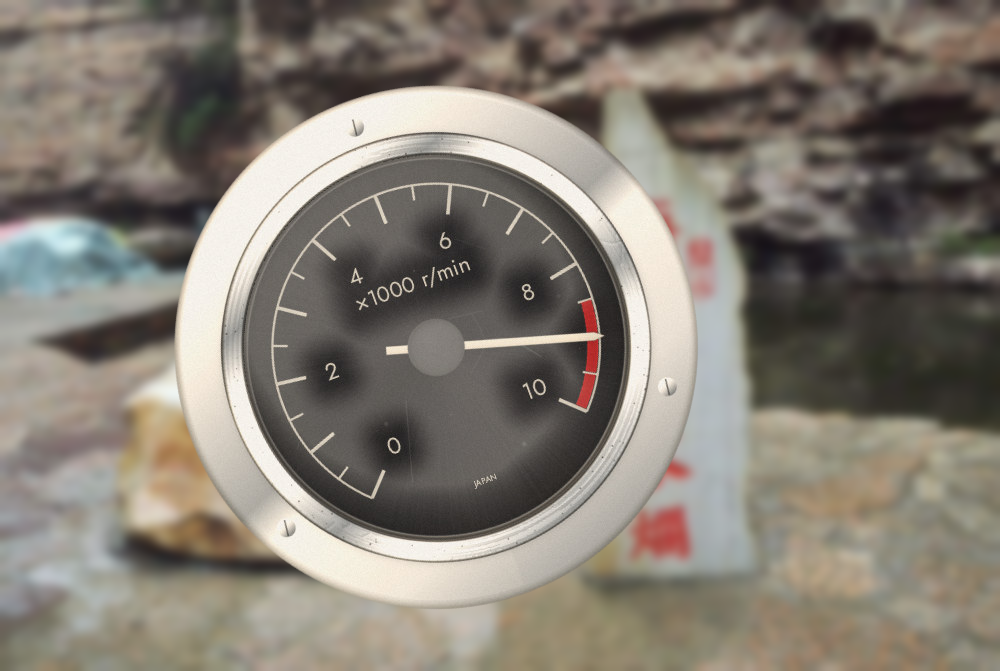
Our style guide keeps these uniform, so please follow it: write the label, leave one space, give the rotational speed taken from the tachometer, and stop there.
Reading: 9000 rpm
